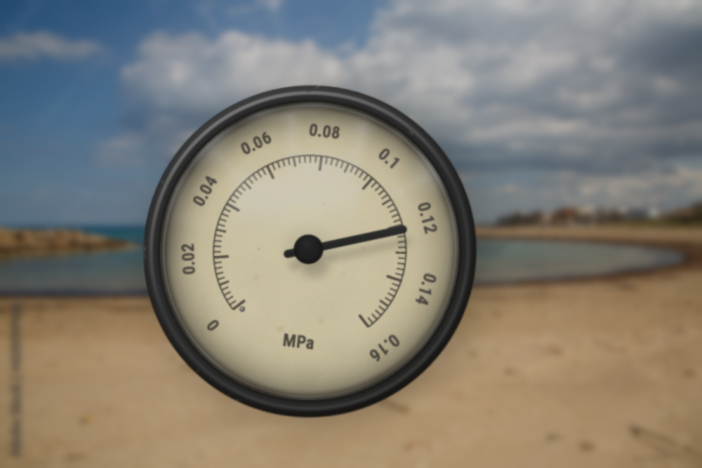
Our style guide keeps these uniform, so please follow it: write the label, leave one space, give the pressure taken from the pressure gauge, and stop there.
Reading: 0.122 MPa
